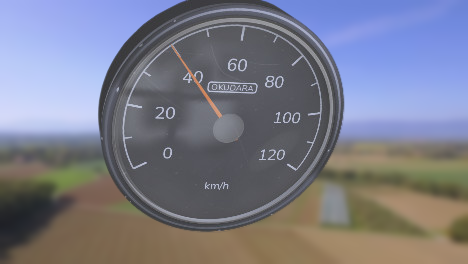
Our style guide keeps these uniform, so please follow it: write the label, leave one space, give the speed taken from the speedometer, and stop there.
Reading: 40 km/h
